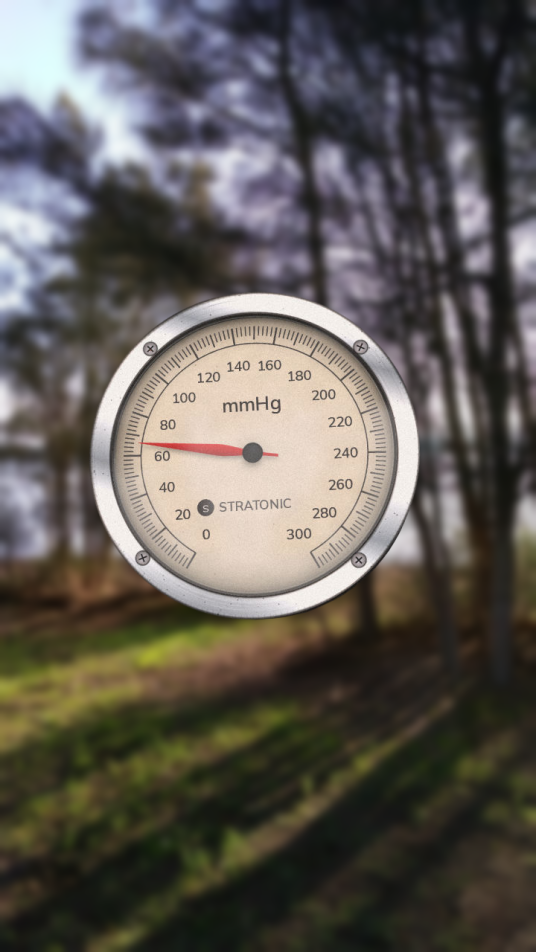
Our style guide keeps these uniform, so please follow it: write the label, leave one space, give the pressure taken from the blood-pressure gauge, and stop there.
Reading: 66 mmHg
